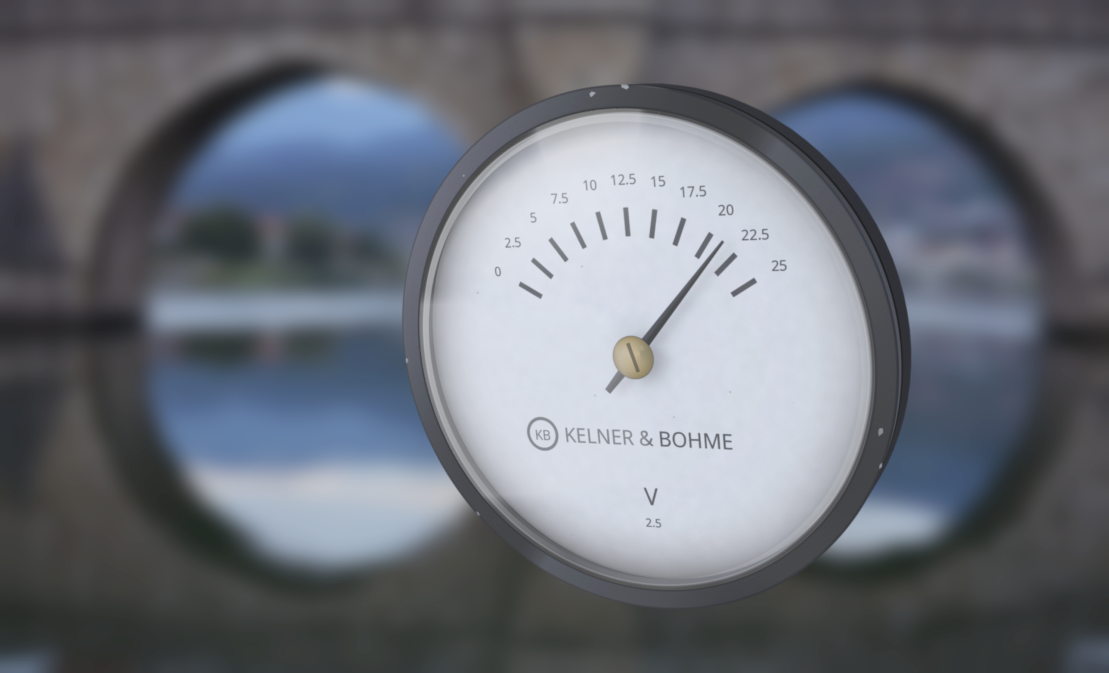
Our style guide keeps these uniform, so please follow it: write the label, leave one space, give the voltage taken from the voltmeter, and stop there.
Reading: 21.25 V
